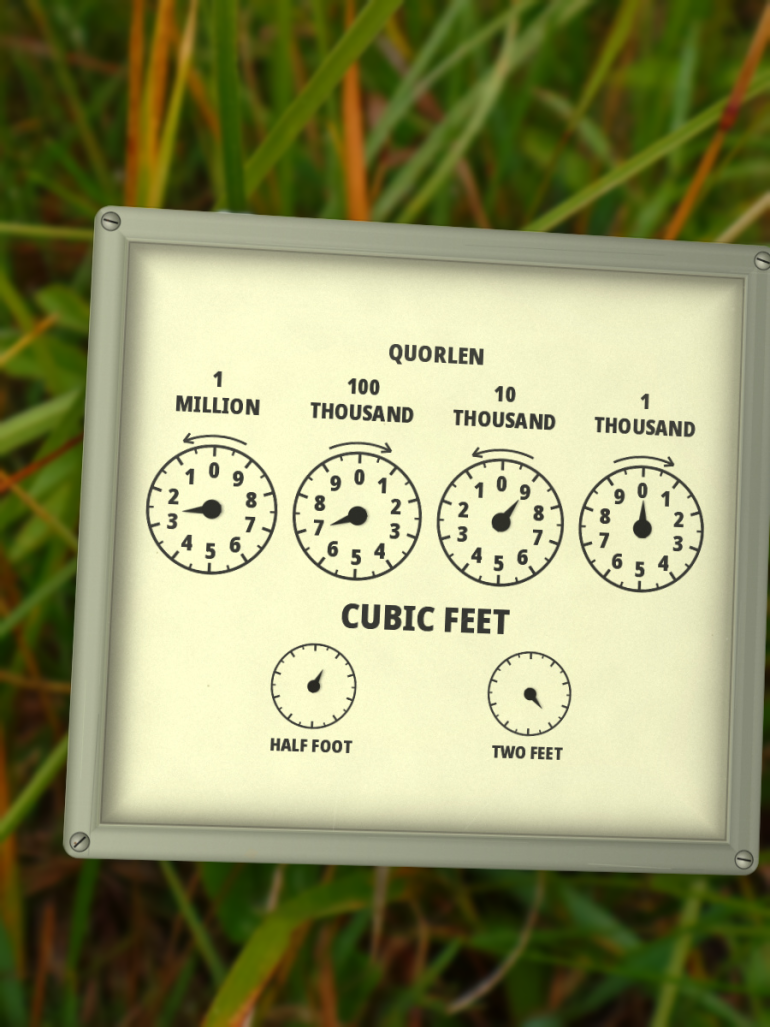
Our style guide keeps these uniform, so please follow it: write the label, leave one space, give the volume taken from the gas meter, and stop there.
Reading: 269000 ft³
